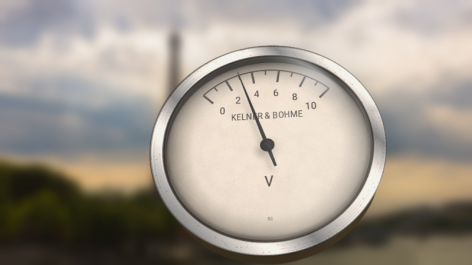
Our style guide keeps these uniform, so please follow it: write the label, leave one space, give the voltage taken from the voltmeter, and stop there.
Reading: 3 V
